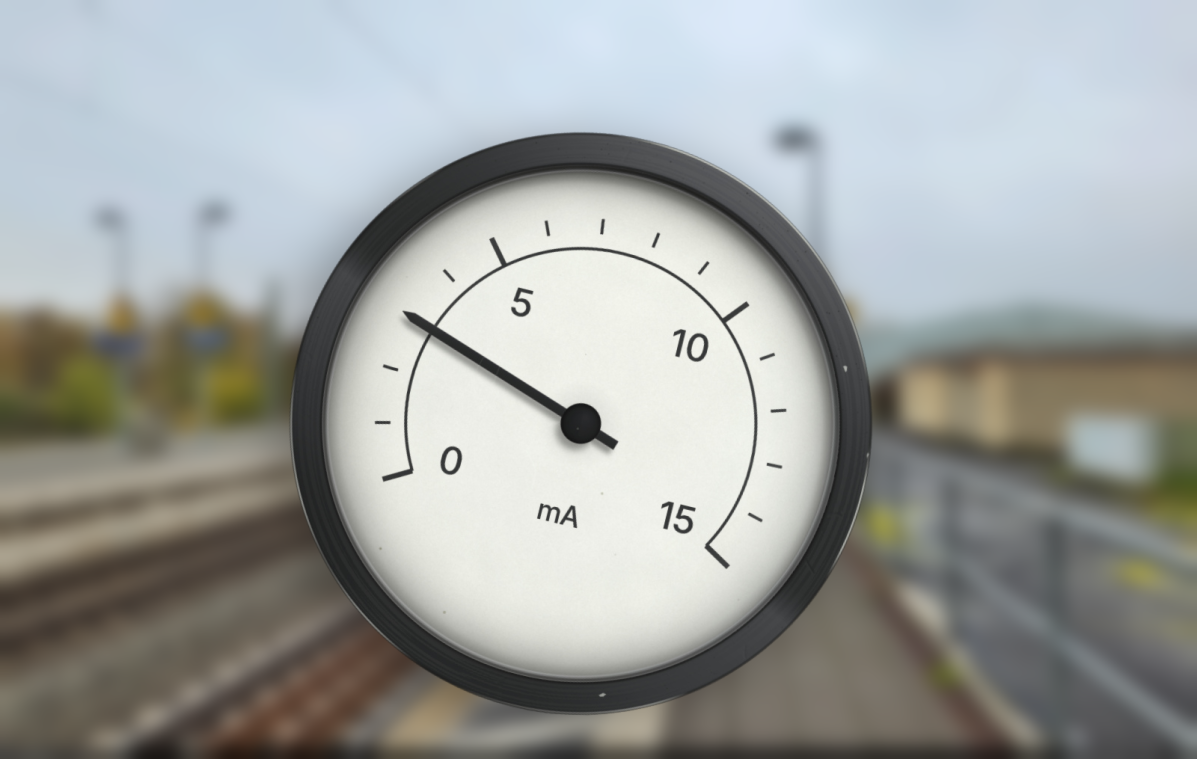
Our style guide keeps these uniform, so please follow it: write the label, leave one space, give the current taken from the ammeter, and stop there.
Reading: 3 mA
